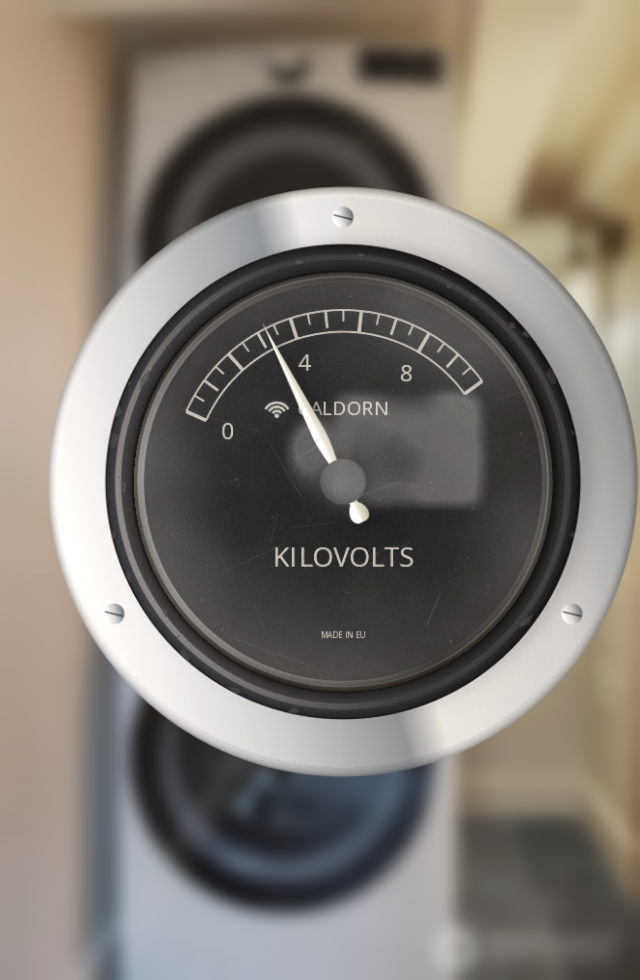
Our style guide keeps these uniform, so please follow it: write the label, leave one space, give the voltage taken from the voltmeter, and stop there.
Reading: 3.25 kV
